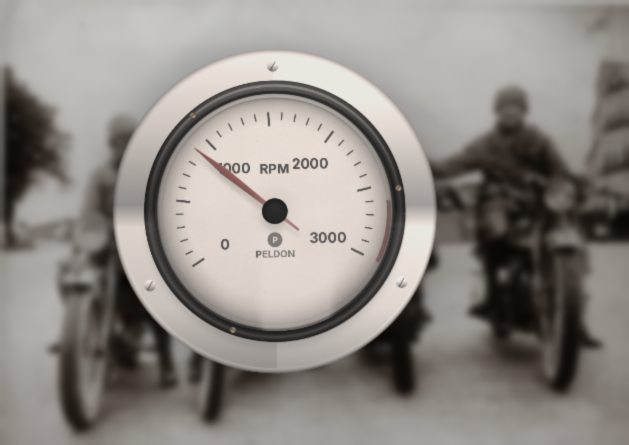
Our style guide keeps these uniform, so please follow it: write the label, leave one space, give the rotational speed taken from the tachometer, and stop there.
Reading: 900 rpm
